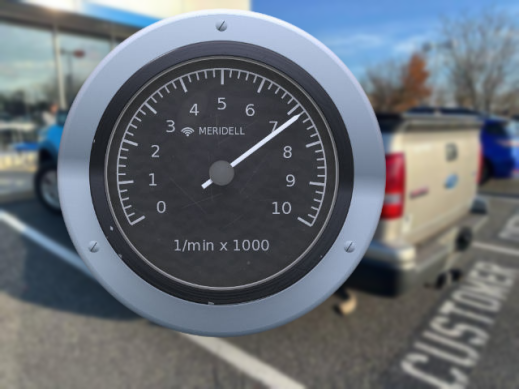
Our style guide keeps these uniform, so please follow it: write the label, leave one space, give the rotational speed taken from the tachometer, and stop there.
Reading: 7200 rpm
